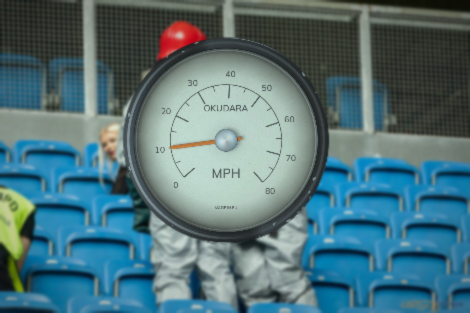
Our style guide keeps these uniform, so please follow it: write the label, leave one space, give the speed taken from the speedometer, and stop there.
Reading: 10 mph
